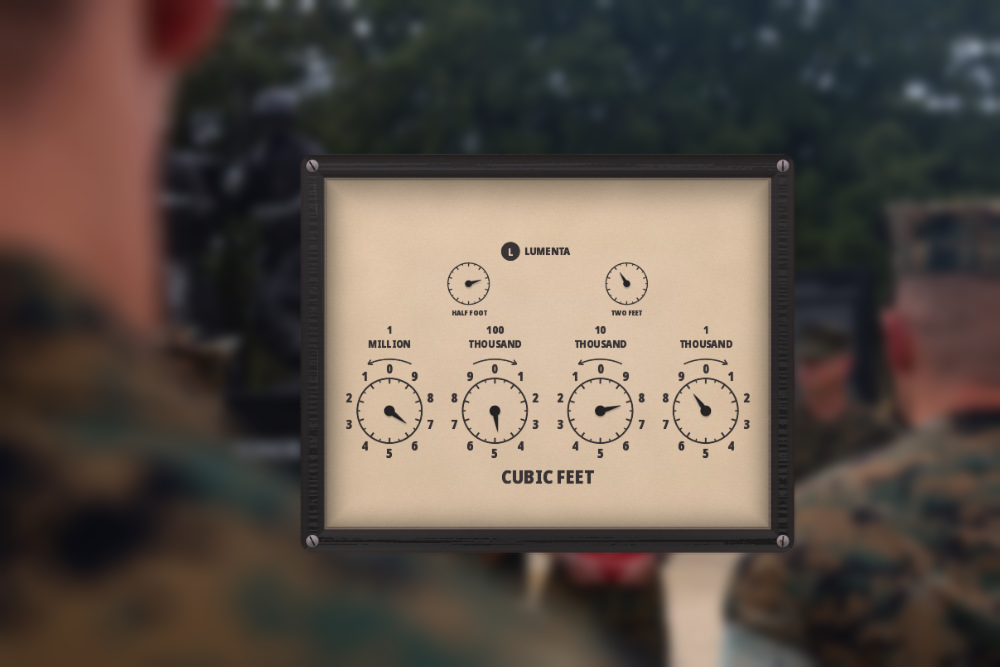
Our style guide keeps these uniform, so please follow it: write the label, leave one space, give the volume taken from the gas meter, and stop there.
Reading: 647900 ft³
